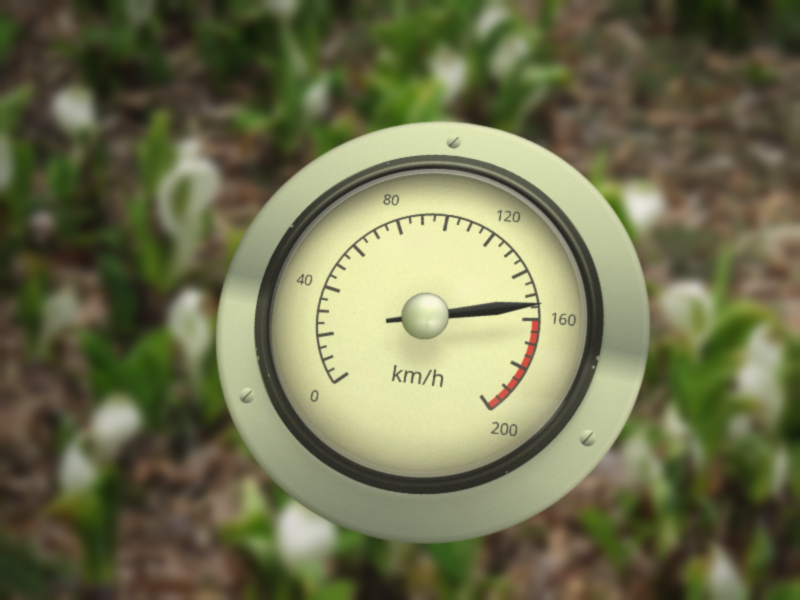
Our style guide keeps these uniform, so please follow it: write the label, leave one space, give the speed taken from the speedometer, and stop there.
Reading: 155 km/h
